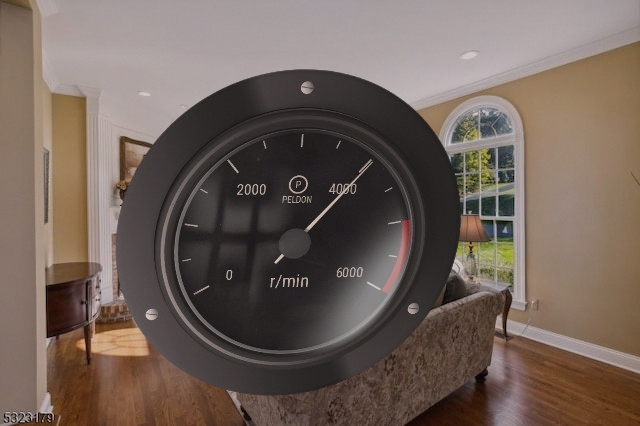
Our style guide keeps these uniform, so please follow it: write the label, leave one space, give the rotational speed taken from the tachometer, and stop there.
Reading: 4000 rpm
